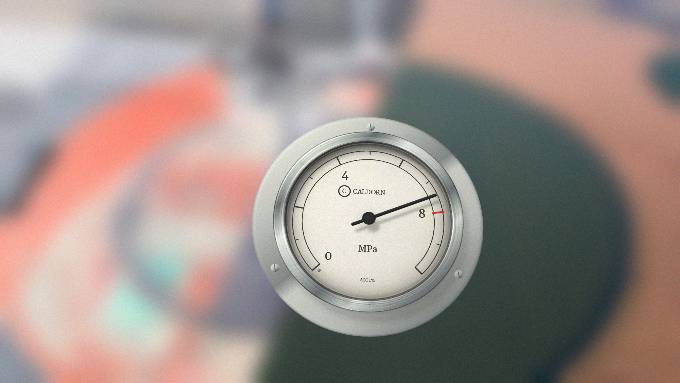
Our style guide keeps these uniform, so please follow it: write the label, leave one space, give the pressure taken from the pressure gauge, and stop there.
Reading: 7.5 MPa
